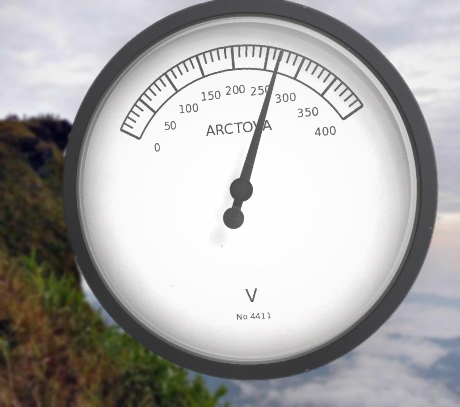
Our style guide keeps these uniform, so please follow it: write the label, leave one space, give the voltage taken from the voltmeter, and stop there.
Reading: 270 V
